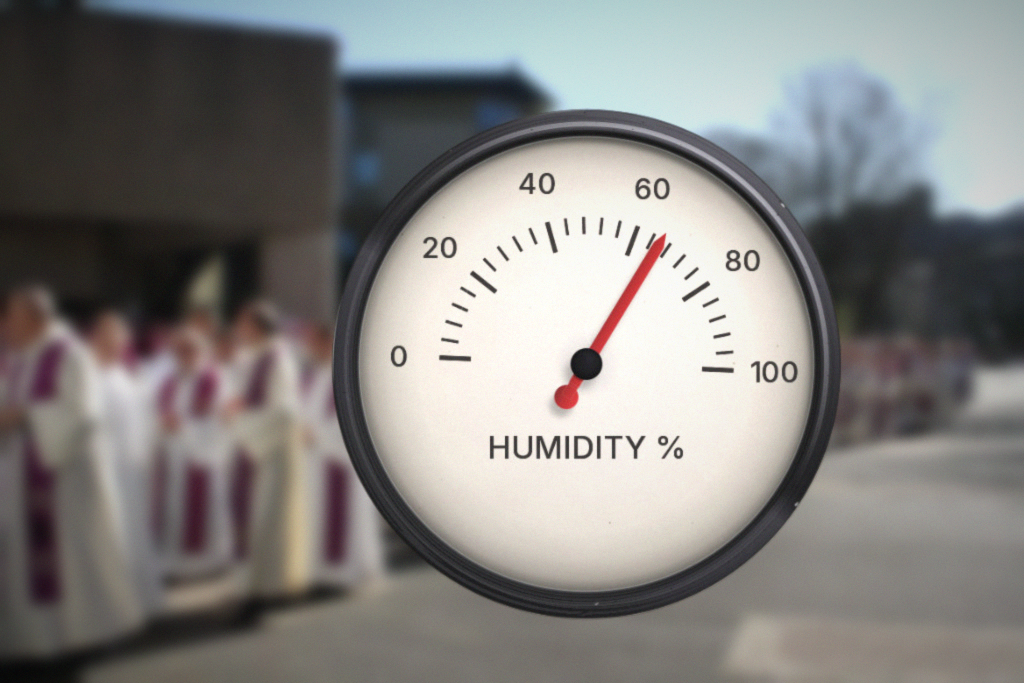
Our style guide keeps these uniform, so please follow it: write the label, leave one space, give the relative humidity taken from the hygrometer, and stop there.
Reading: 66 %
